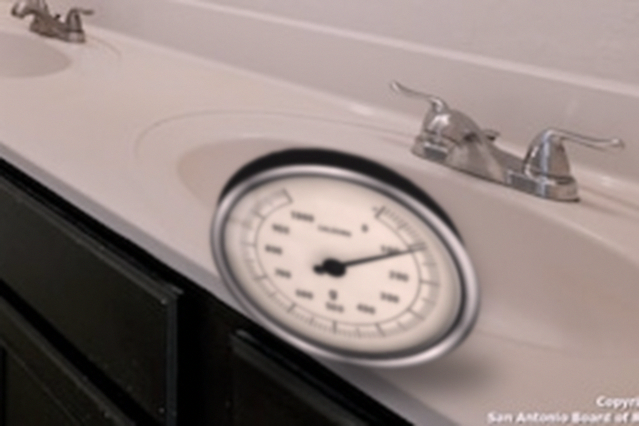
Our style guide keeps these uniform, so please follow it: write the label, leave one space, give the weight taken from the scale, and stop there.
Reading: 100 g
